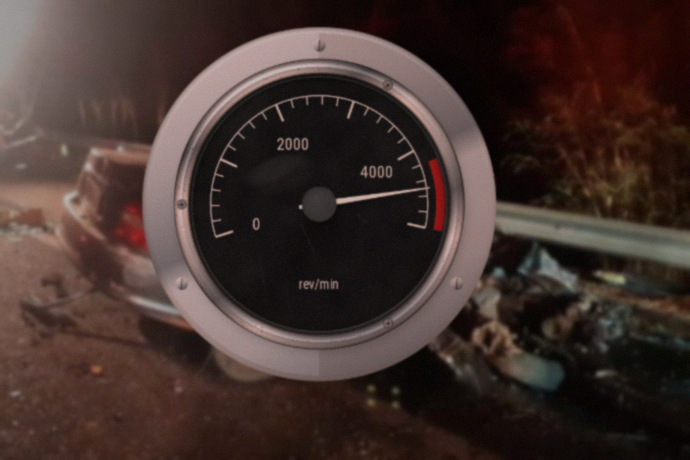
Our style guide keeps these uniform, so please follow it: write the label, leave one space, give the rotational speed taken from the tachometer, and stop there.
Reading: 4500 rpm
